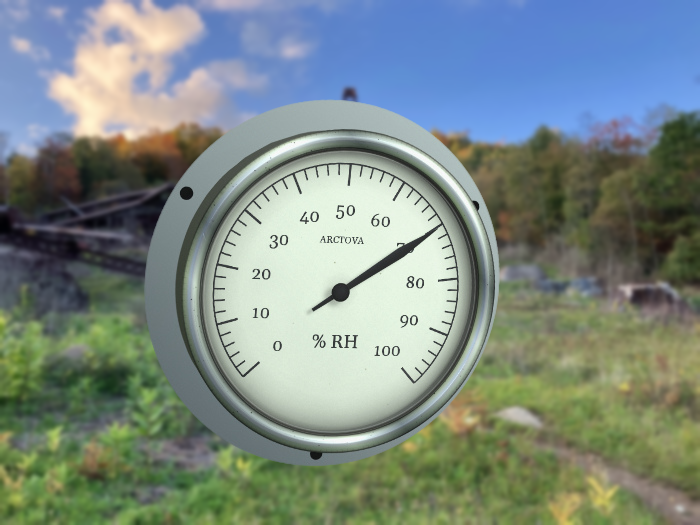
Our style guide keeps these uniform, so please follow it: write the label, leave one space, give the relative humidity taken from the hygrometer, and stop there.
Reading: 70 %
